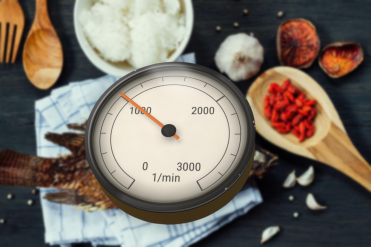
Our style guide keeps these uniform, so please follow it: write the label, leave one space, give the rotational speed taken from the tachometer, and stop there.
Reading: 1000 rpm
